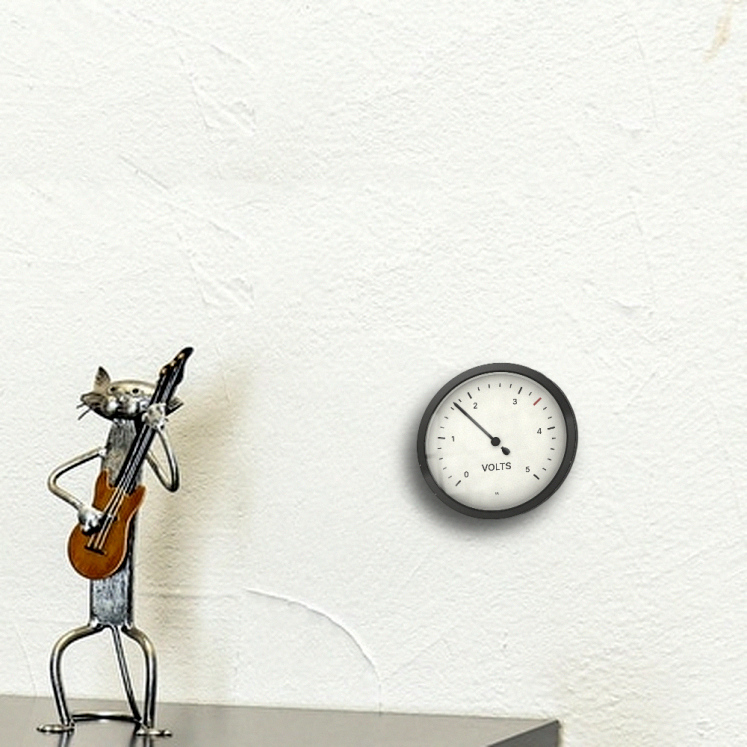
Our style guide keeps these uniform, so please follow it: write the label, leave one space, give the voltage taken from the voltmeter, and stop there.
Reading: 1.7 V
